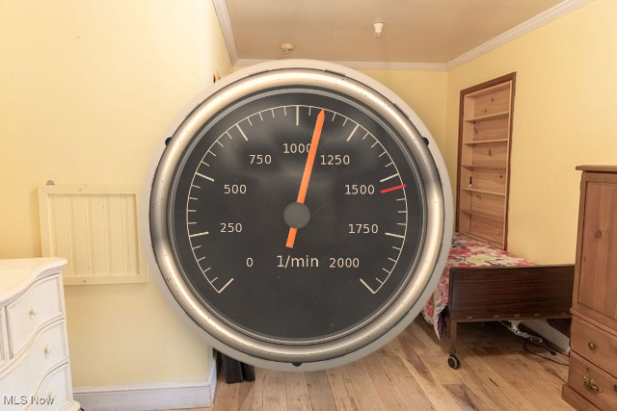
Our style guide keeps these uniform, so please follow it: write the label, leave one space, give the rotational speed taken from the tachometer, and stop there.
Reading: 1100 rpm
